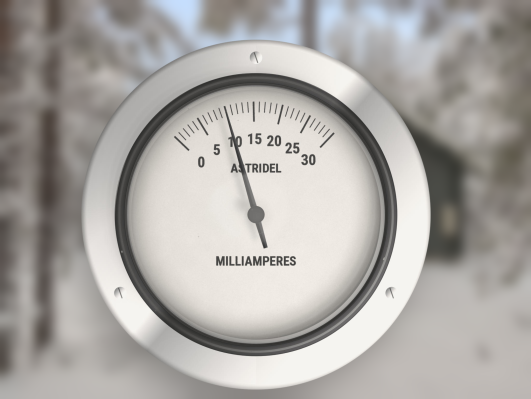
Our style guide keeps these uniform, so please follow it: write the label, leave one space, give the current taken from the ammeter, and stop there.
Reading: 10 mA
